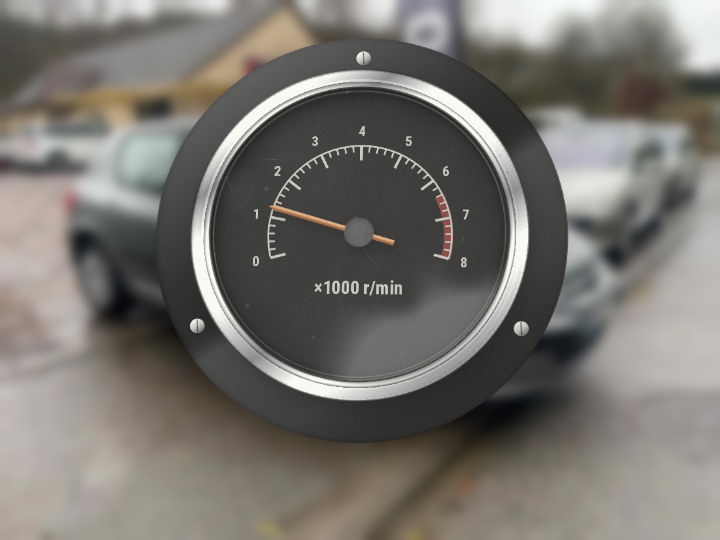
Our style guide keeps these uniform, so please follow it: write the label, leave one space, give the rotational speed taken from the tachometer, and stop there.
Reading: 1200 rpm
